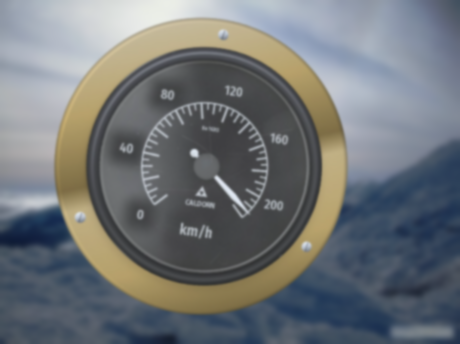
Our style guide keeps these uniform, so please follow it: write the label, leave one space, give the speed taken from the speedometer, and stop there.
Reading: 215 km/h
